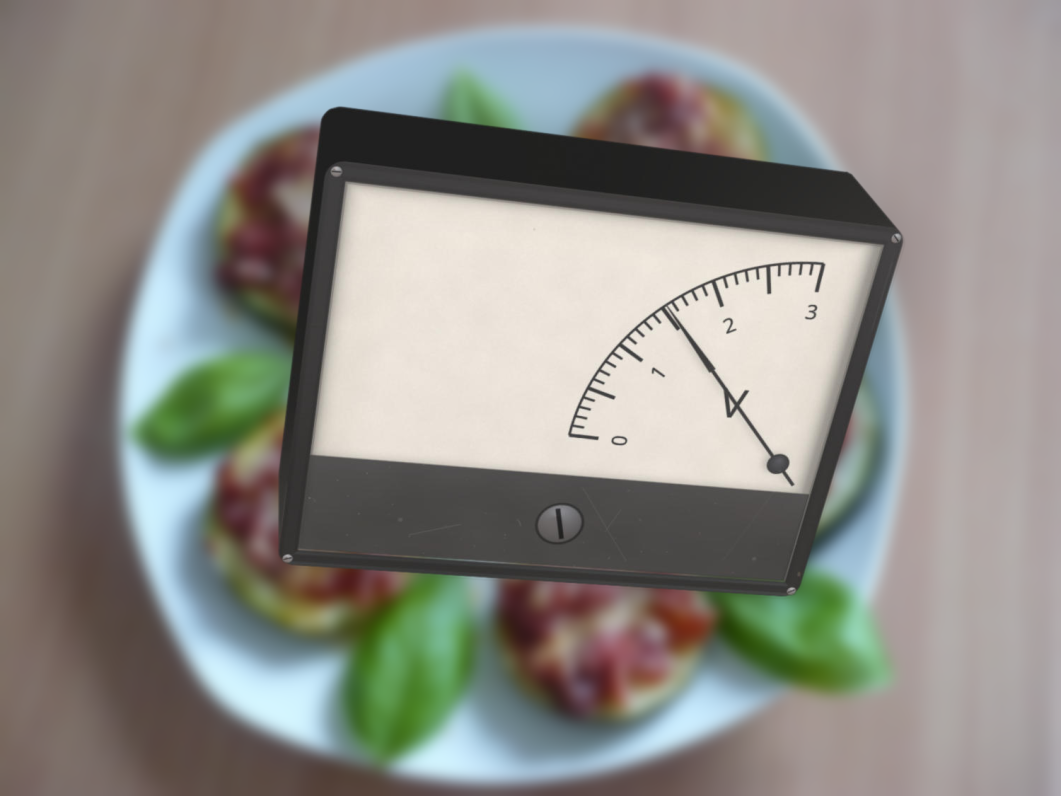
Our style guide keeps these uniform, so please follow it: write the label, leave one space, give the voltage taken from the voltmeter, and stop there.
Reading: 1.55 V
